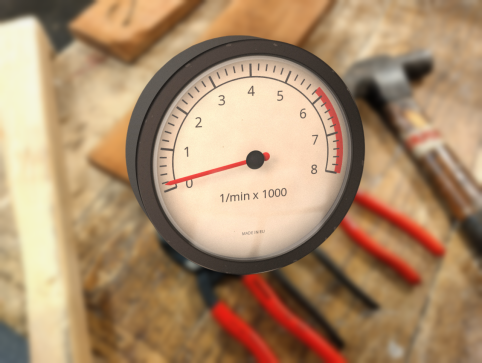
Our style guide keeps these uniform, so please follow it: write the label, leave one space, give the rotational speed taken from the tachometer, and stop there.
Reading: 200 rpm
